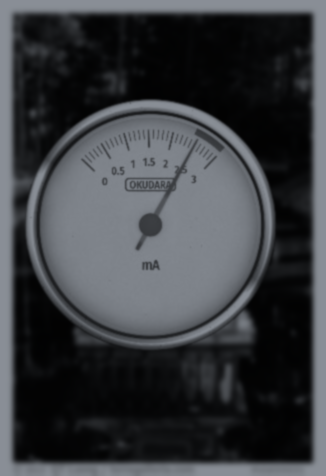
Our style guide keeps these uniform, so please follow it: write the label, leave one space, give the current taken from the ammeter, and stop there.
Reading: 2.5 mA
